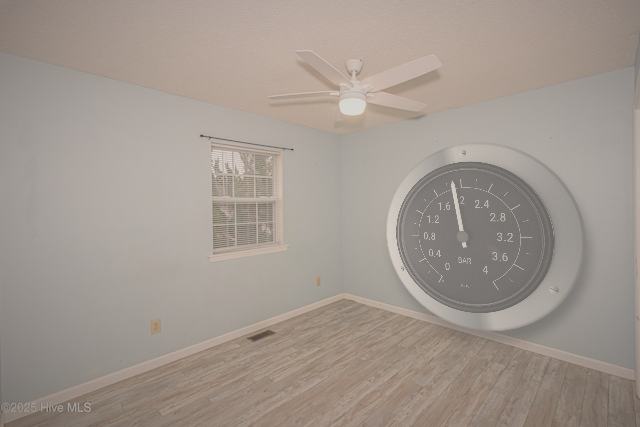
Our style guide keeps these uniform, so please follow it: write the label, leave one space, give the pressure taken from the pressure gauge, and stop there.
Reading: 1.9 bar
